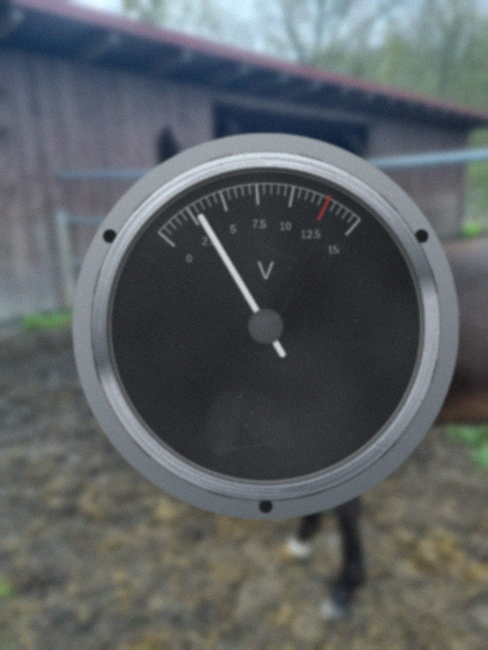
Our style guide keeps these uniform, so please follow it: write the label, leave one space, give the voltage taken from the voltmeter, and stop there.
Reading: 3 V
